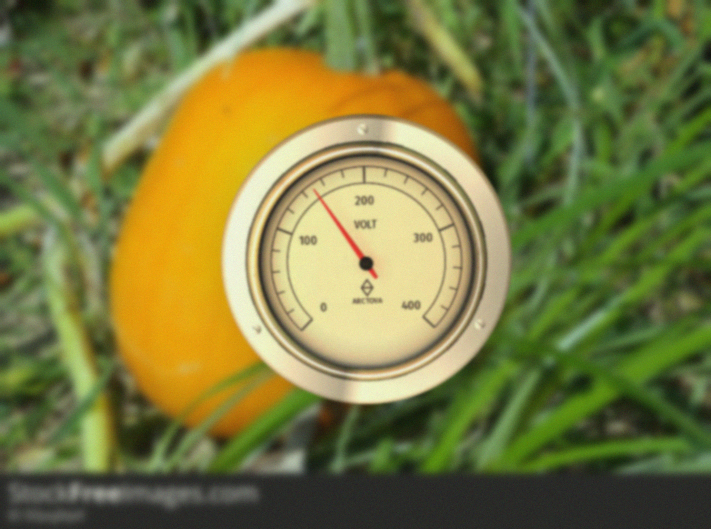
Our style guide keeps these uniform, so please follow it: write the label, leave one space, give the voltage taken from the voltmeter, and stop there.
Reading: 150 V
